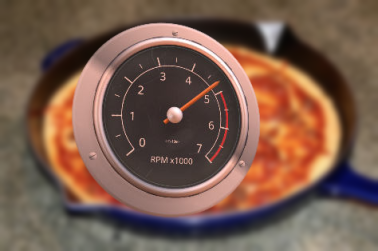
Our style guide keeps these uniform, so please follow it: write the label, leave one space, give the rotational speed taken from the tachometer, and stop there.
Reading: 4750 rpm
